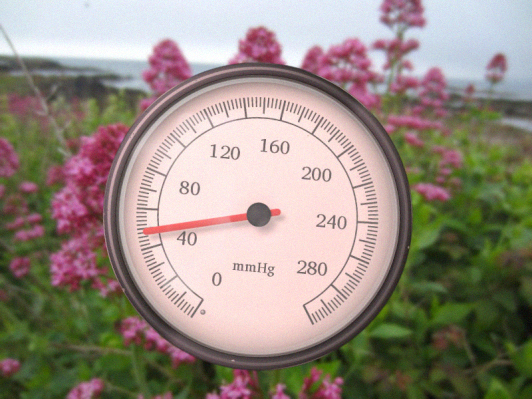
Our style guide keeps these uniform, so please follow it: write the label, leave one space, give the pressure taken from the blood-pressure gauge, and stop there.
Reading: 48 mmHg
